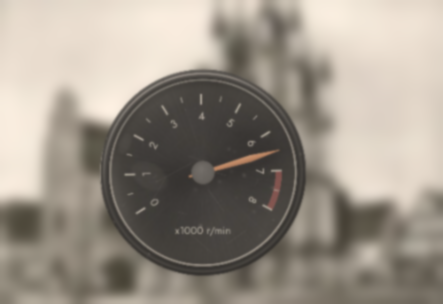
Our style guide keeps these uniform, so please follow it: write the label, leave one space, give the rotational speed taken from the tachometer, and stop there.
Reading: 6500 rpm
